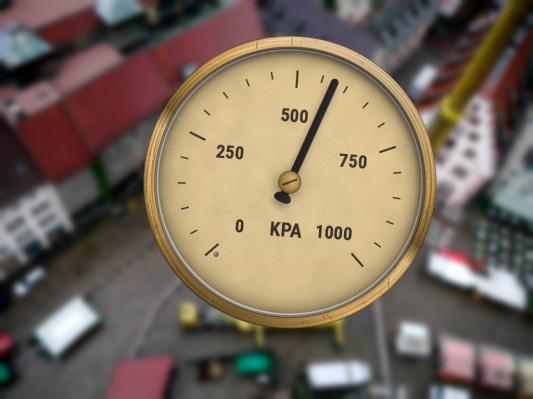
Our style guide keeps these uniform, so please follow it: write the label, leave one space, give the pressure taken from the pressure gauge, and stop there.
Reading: 575 kPa
